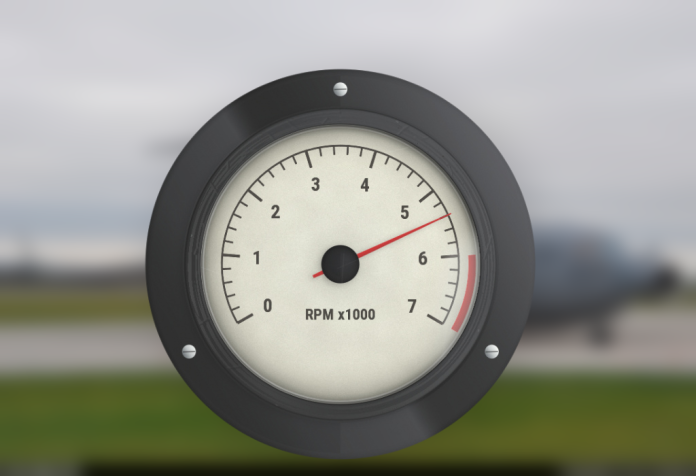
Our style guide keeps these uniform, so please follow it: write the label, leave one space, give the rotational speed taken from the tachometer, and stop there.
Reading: 5400 rpm
